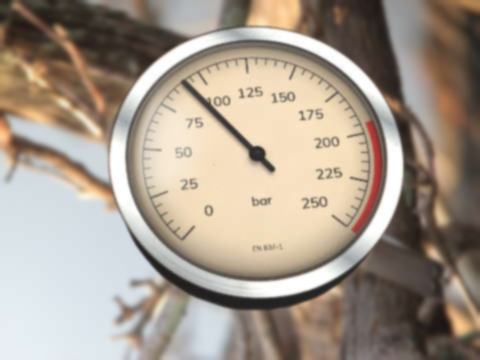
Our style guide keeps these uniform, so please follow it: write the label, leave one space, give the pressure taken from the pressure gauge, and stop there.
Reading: 90 bar
